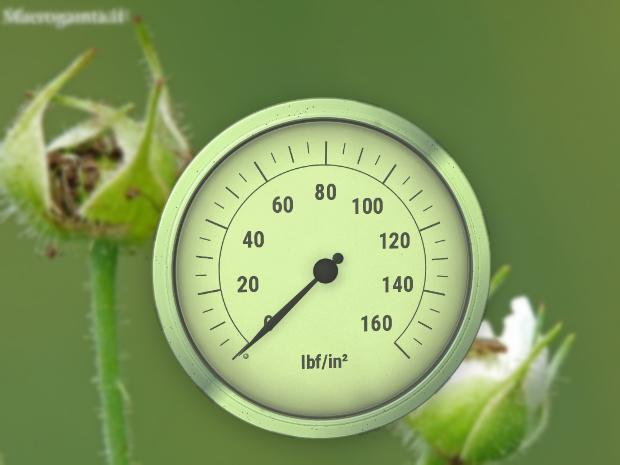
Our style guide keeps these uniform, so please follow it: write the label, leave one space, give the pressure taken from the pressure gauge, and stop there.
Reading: 0 psi
